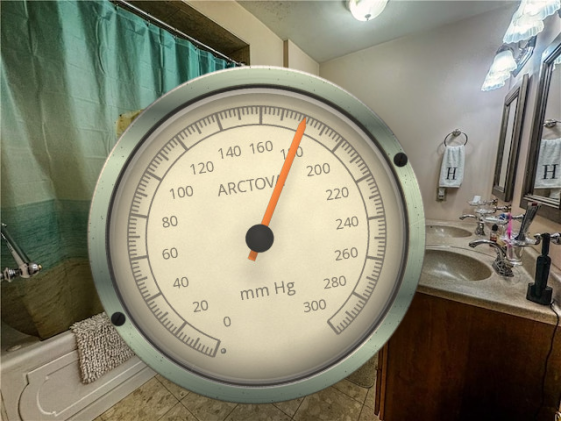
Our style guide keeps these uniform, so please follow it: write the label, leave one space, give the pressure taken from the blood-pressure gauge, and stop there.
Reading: 180 mmHg
